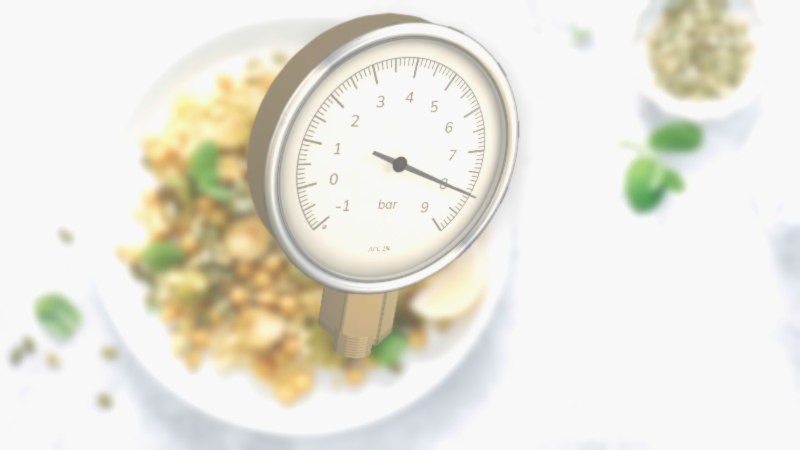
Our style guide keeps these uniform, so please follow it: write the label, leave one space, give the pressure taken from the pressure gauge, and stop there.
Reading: 8 bar
